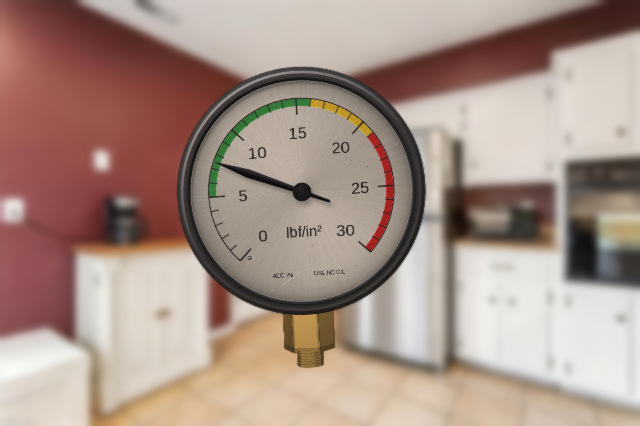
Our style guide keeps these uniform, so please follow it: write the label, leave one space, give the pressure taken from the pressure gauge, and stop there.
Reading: 7.5 psi
